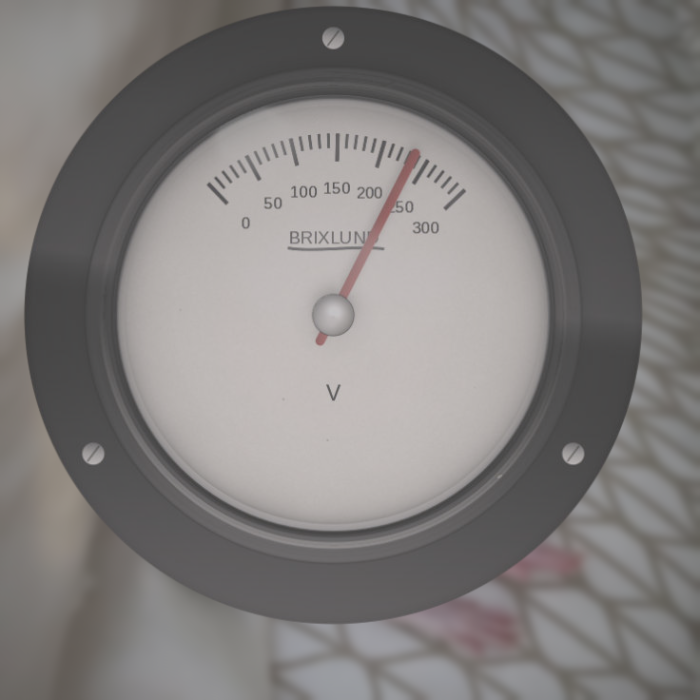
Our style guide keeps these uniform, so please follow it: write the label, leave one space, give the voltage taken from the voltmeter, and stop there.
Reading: 235 V
